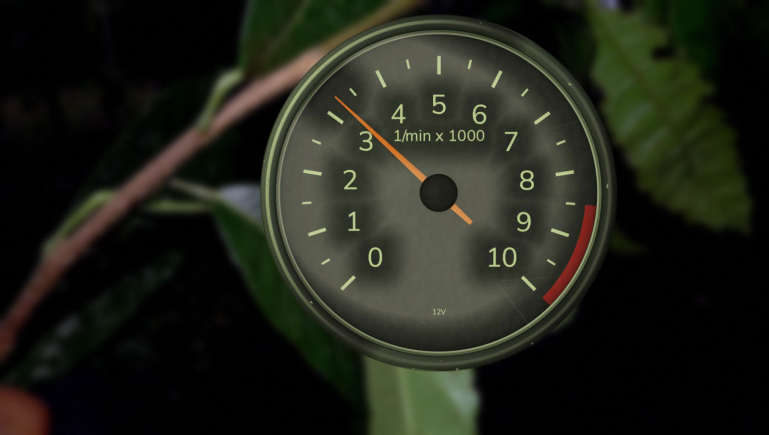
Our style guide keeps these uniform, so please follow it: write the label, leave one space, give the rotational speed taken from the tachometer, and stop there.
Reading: 3250 rpm
